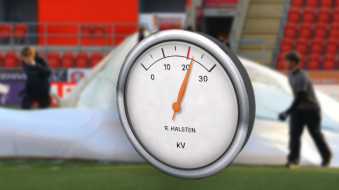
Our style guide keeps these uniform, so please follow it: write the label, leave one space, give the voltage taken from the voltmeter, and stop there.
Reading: 22.5 kV
